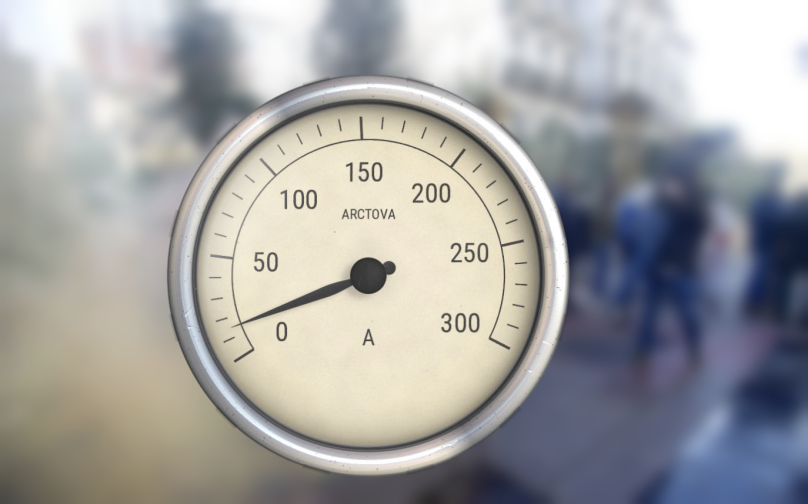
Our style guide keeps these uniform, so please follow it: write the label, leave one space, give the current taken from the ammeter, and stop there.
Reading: 15 A
